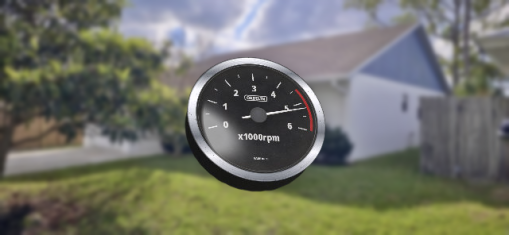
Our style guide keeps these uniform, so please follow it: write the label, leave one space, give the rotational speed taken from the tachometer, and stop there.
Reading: 5250 rpm
